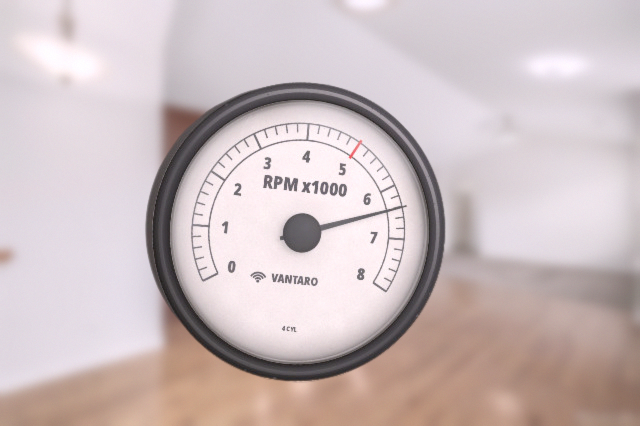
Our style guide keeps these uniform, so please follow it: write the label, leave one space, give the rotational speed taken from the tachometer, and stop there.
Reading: 6400 rpm
